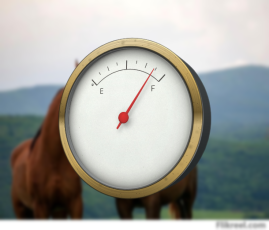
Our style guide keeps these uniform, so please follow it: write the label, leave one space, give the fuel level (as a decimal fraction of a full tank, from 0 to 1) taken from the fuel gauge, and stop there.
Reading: 0.875
